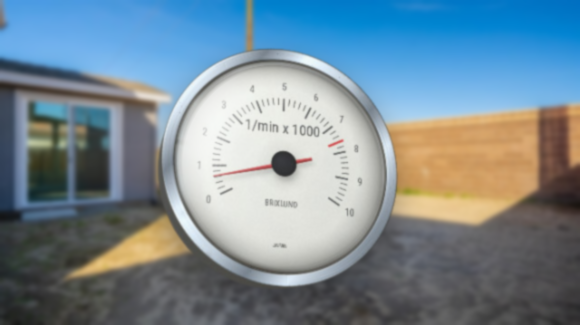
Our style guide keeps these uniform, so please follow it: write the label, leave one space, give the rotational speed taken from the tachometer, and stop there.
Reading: 600 rpm
